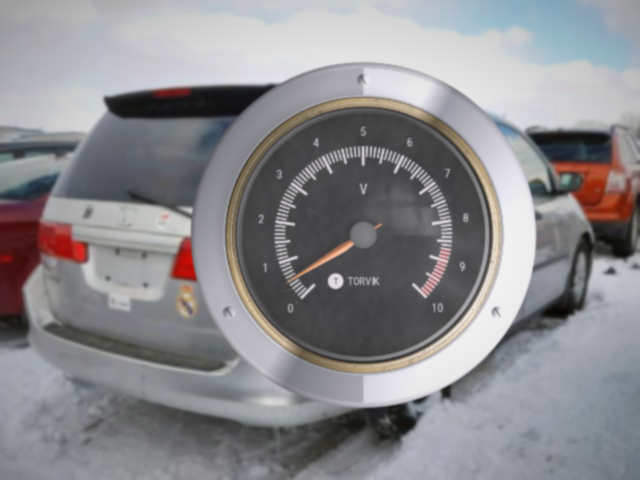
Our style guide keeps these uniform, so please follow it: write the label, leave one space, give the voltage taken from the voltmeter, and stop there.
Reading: 0.5 V
